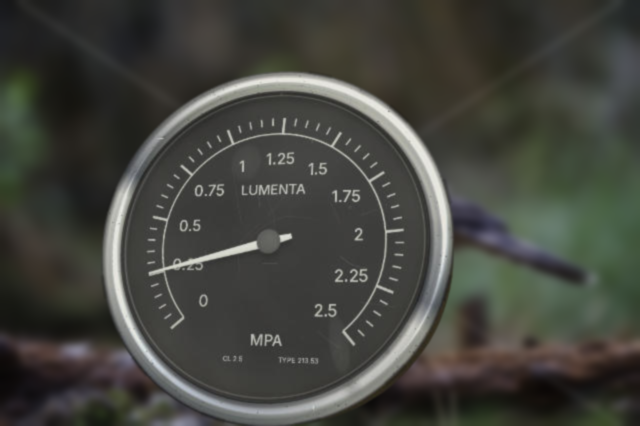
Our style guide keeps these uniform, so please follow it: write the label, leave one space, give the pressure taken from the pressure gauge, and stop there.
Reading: 0.25 MPa
